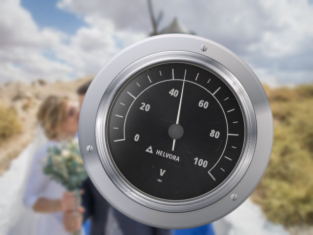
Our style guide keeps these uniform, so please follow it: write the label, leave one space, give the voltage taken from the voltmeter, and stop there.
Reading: 45 V
